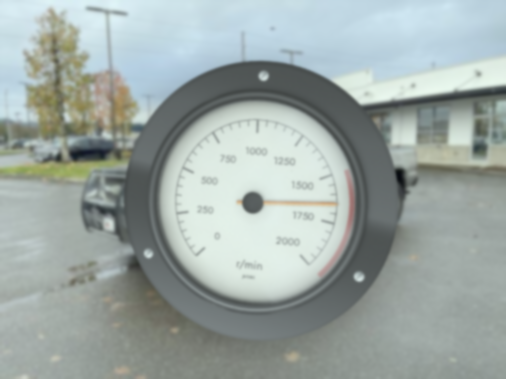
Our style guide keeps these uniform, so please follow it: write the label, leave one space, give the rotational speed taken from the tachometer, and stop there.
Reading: 1650 rpm
